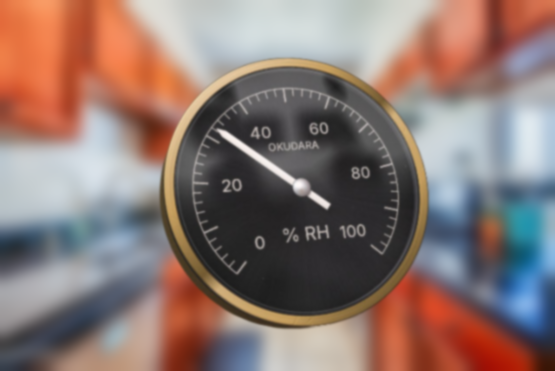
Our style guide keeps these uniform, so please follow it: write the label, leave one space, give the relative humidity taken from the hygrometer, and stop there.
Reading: 32 %
